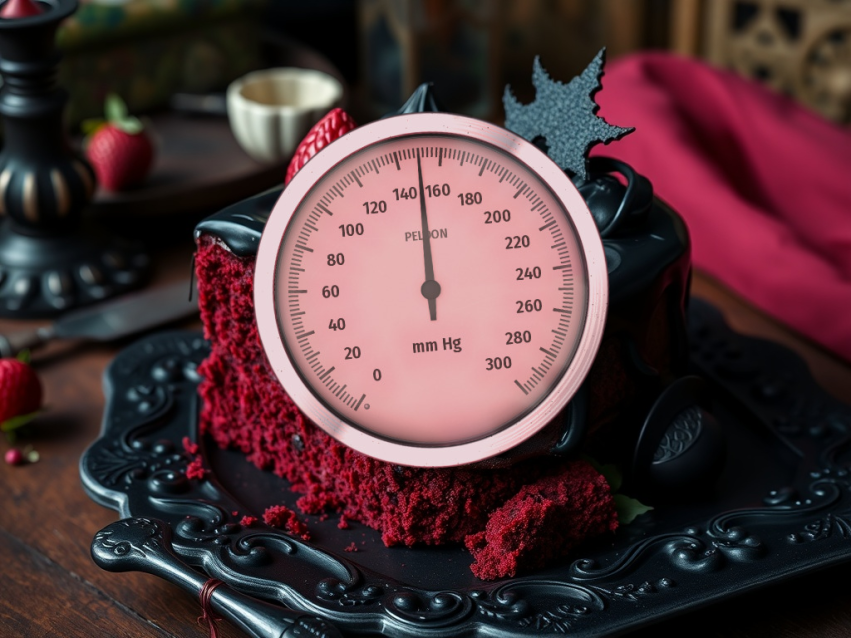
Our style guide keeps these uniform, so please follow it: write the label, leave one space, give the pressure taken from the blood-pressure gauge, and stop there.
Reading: 150 mmHg
